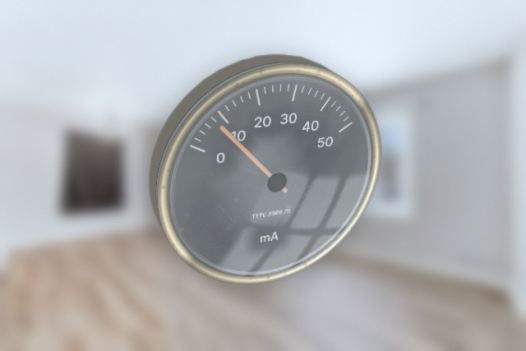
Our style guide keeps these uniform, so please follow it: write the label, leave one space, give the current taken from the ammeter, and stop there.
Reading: 8 mA
